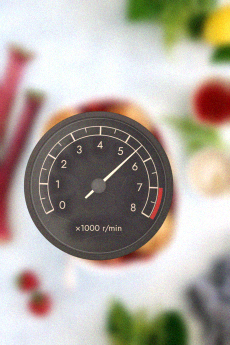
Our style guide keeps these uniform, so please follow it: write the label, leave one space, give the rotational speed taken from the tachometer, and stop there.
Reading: 5500 rpm
